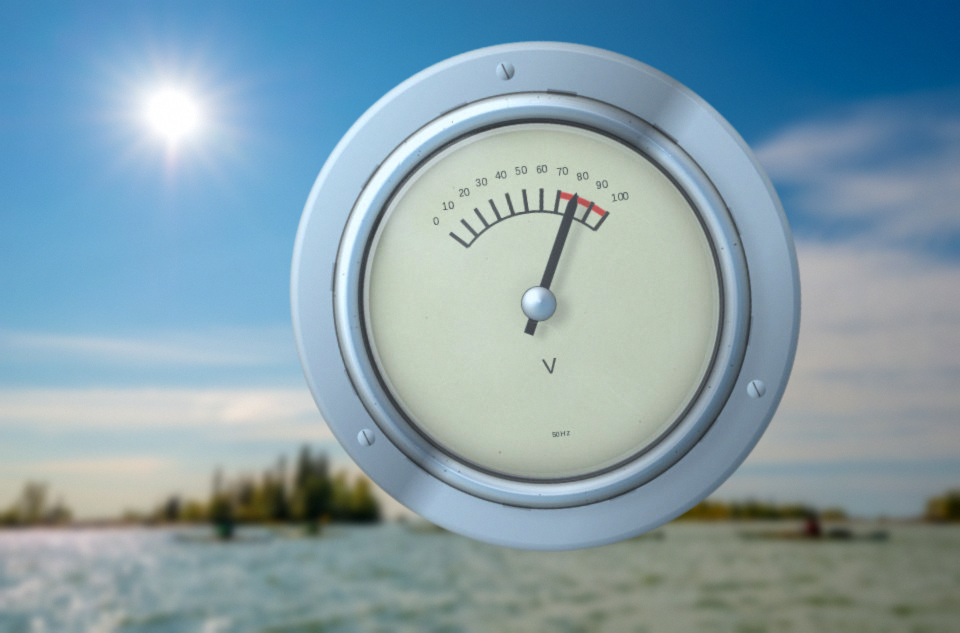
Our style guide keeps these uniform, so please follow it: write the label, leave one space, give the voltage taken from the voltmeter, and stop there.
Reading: 80 V
